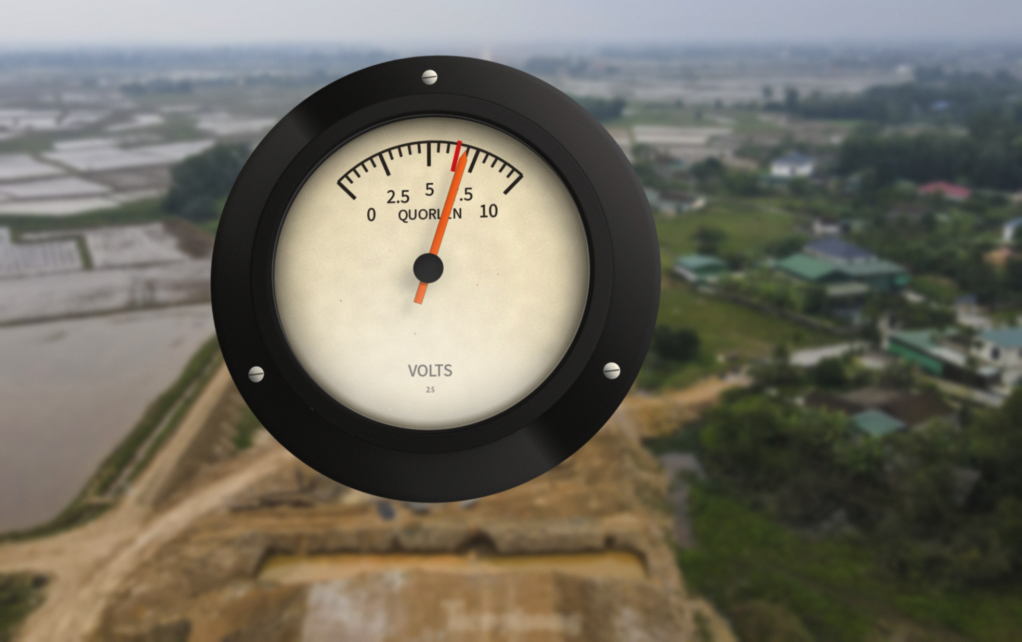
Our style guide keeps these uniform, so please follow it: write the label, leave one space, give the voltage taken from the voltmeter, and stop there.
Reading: 7 V
